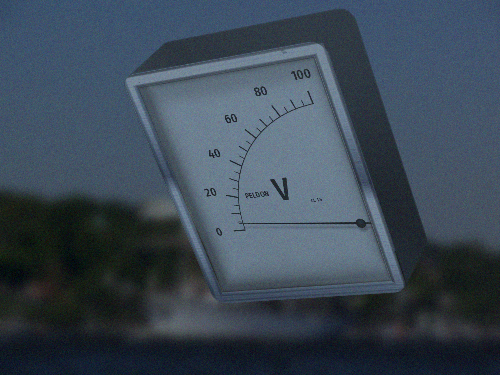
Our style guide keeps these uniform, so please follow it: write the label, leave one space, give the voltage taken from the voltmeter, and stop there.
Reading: 5 V
